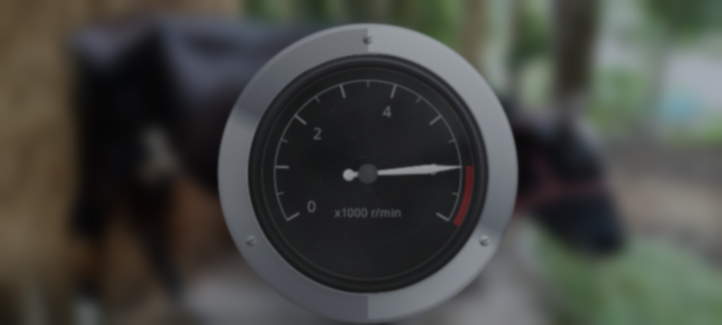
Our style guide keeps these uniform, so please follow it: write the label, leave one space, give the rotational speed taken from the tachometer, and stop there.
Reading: 6000 rpm
